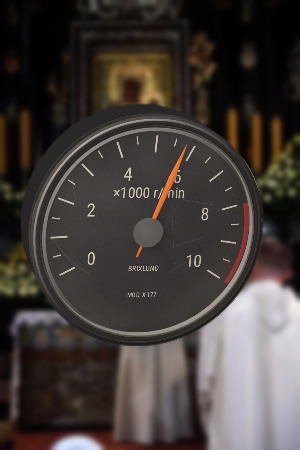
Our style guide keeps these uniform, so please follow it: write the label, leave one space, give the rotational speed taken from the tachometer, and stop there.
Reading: 5750 rpm
